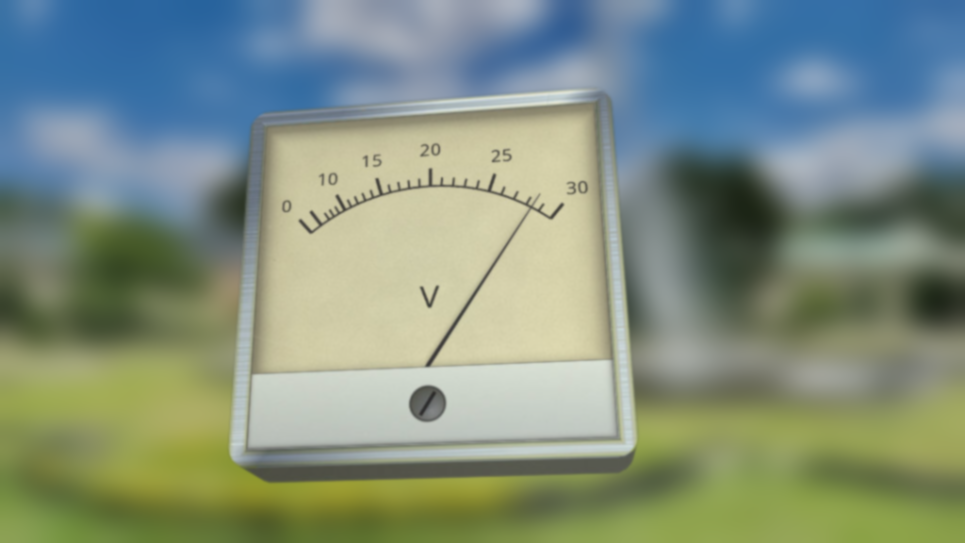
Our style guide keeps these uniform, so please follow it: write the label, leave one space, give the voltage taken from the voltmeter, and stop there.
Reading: 28.5 V
